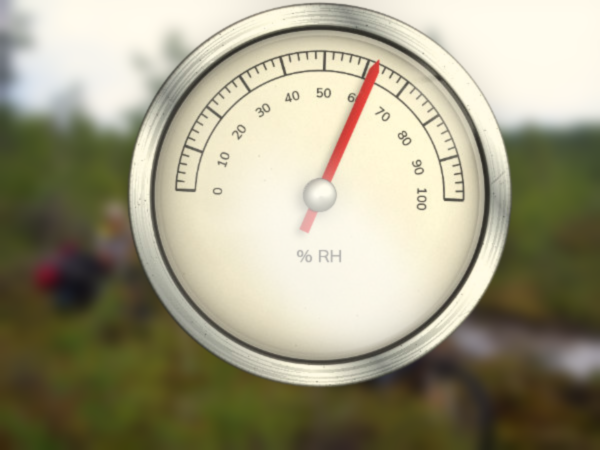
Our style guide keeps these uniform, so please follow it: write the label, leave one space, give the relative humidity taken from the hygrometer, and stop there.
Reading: 62 %
